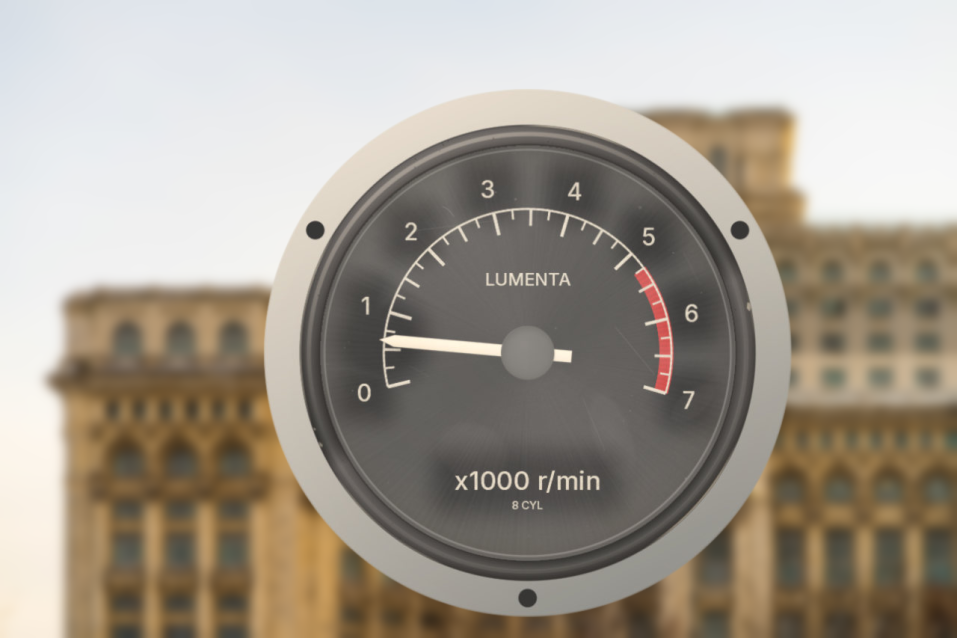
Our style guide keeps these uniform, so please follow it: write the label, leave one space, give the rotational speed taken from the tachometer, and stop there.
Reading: 625 rpm
